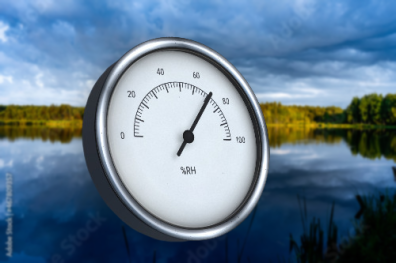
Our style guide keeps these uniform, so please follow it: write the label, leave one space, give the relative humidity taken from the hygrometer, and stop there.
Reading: 70 %
